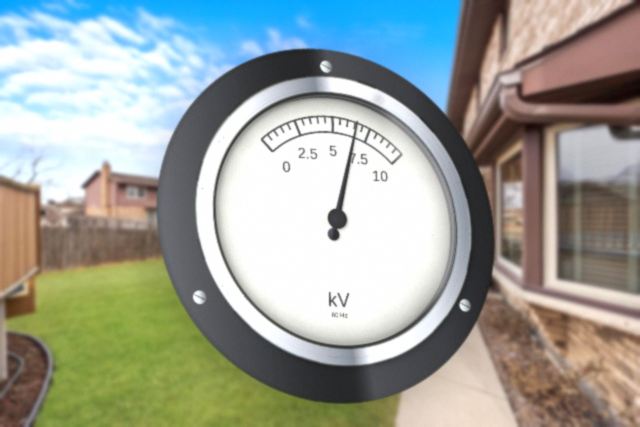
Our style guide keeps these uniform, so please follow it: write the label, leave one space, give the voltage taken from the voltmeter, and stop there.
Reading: 6.5 kV
